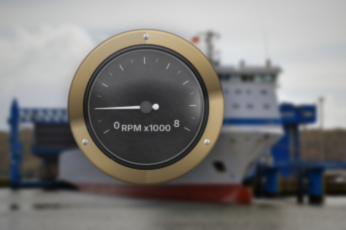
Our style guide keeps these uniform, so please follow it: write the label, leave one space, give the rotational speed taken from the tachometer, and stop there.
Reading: 1000 rpm
